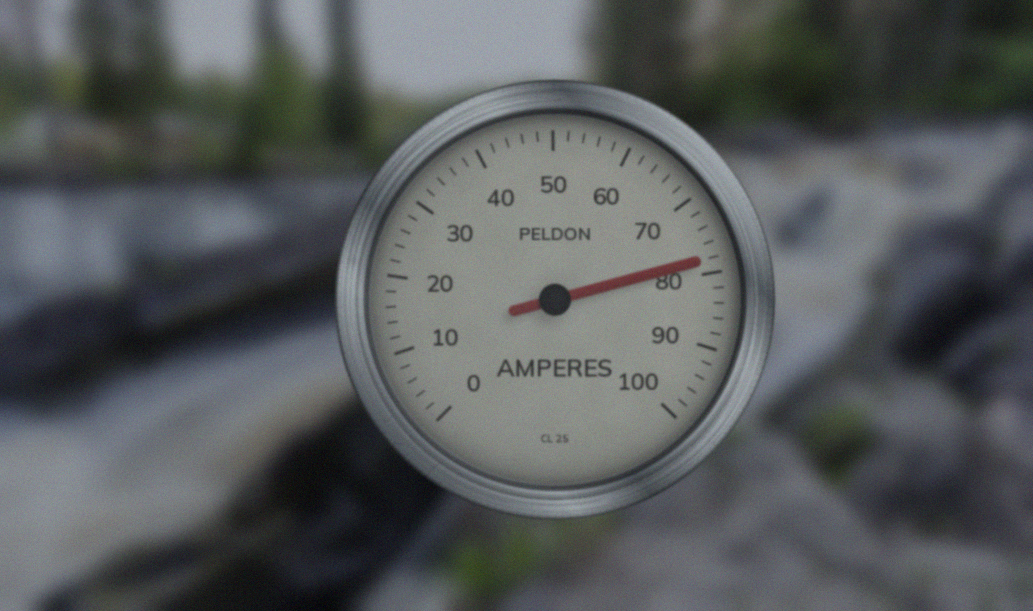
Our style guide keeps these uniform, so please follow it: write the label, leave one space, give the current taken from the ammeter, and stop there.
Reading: 78 A
